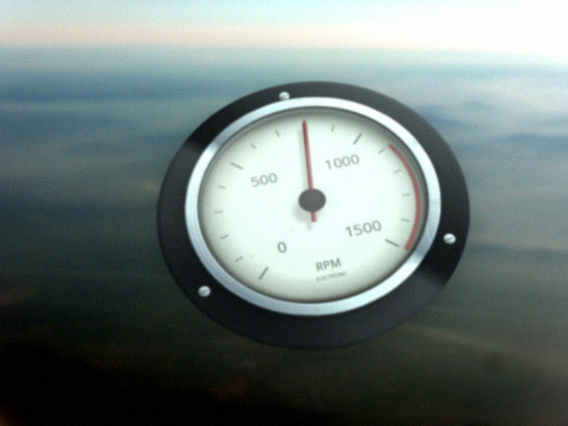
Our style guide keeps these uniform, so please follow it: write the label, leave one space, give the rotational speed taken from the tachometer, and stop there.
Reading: 800 rpm
